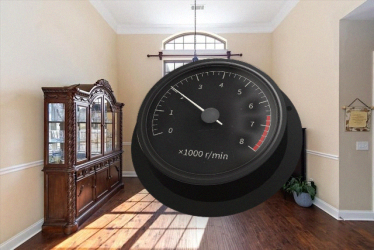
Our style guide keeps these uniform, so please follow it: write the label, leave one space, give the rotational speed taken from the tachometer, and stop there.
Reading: 2000 rpm
